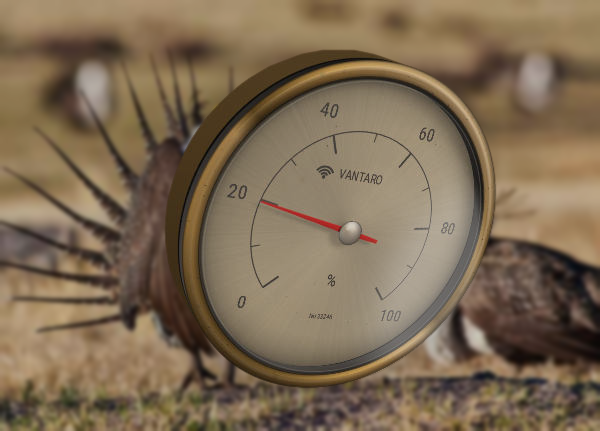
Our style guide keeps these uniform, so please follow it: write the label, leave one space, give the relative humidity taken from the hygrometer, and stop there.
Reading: 20 %
